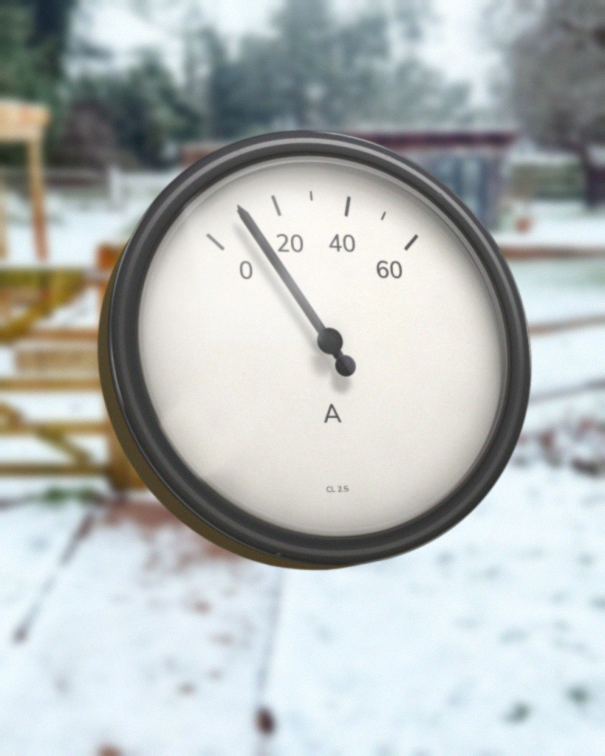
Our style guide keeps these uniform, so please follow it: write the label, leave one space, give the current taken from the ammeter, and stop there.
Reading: 10 A
